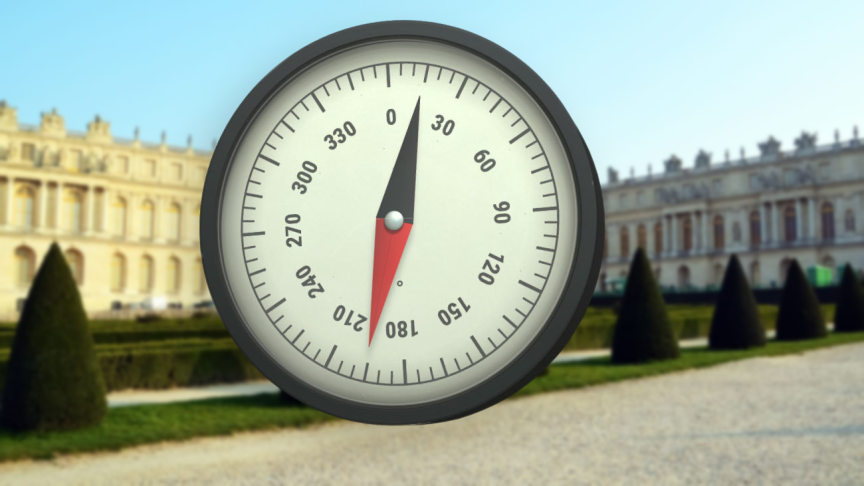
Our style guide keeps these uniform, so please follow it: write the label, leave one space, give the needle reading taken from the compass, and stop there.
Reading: 195 °
